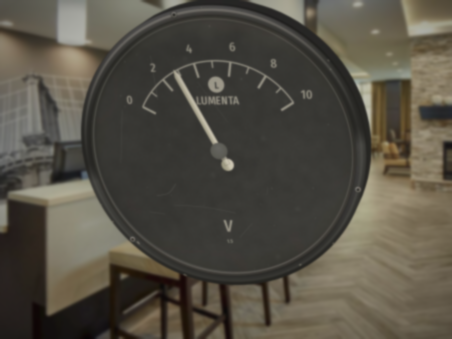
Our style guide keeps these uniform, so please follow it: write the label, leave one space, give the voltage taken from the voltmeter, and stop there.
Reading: 3 V
